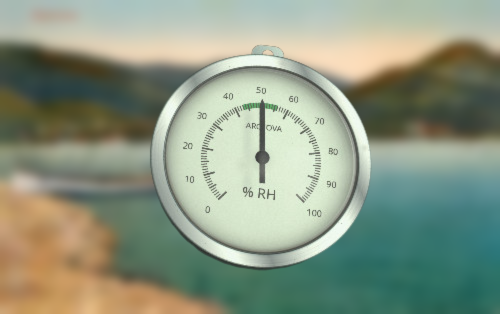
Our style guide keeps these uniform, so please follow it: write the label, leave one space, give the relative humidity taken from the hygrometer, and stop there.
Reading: 50 %
